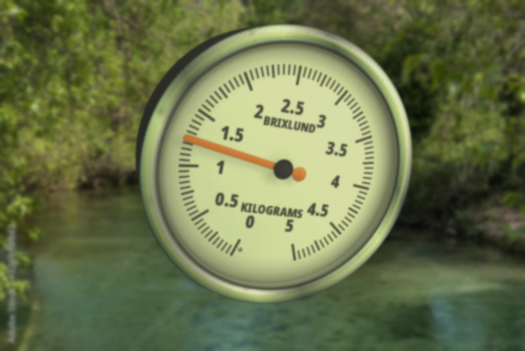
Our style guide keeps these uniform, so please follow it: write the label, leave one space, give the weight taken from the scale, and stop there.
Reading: 1.25 kg
